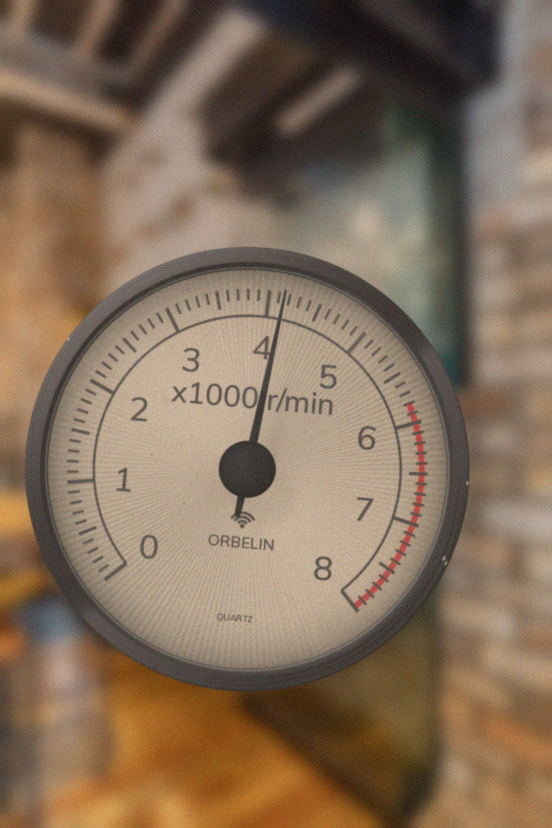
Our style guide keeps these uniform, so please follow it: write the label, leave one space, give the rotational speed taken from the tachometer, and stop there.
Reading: 4150 rpm
